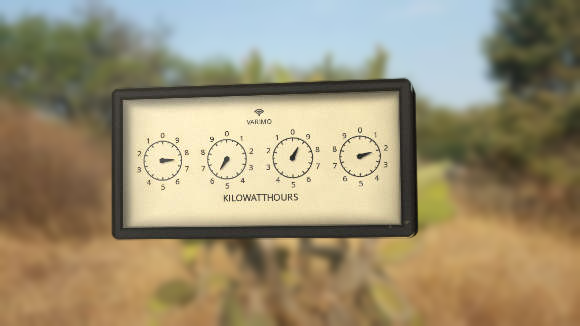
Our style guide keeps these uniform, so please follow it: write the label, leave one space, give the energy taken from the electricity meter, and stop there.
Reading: 7592 kWh
